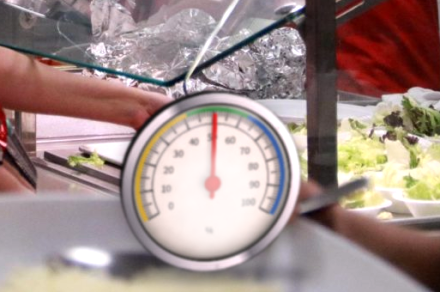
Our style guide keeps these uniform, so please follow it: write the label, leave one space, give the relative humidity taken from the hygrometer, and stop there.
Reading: 50 %
